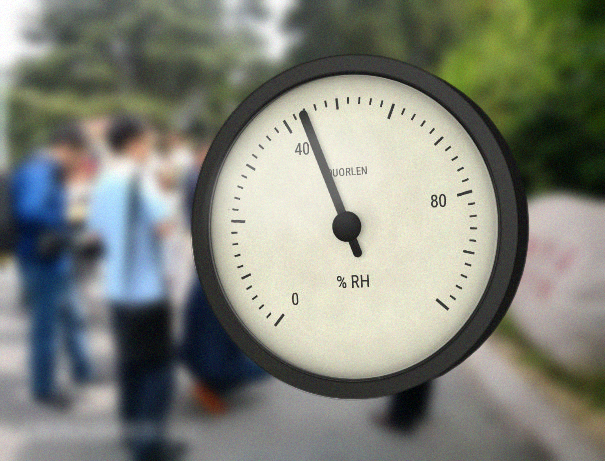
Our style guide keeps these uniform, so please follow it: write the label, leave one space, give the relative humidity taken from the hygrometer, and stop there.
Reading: 44 %
